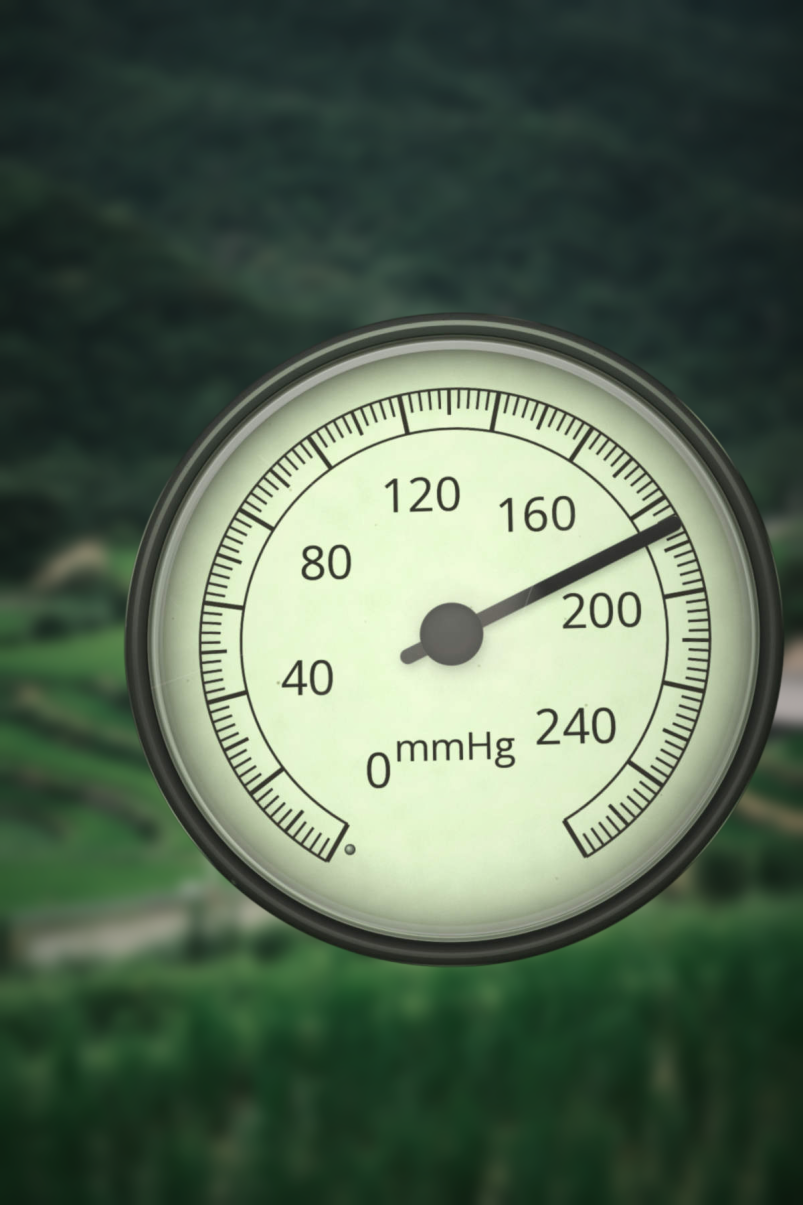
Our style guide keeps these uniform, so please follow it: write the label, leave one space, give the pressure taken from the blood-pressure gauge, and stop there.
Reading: 186 mmHg
